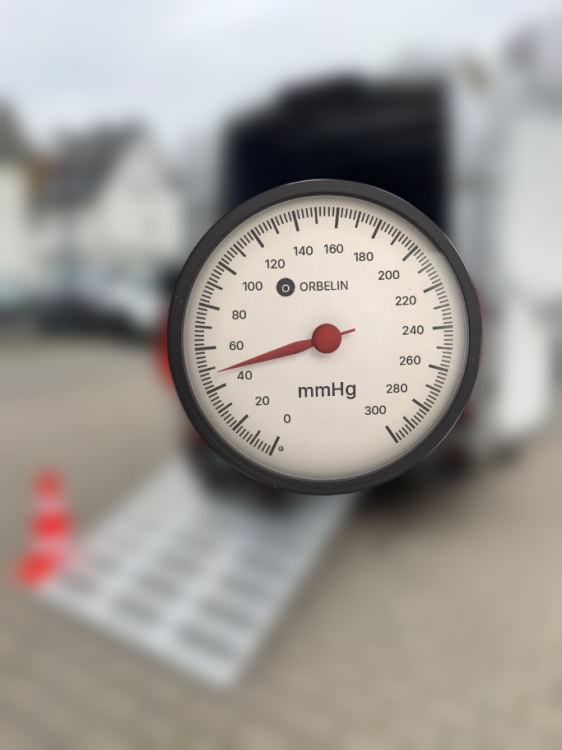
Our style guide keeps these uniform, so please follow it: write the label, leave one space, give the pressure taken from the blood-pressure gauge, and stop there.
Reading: 48 mmHg
